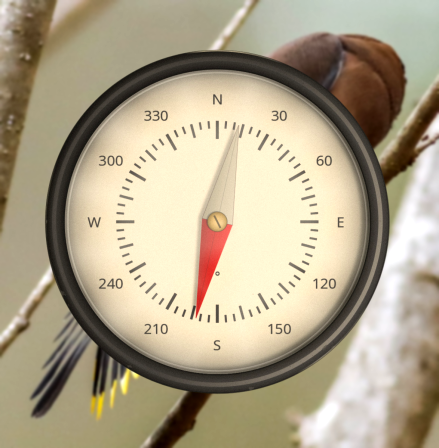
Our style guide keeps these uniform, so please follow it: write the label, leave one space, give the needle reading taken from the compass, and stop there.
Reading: 192.5 °
